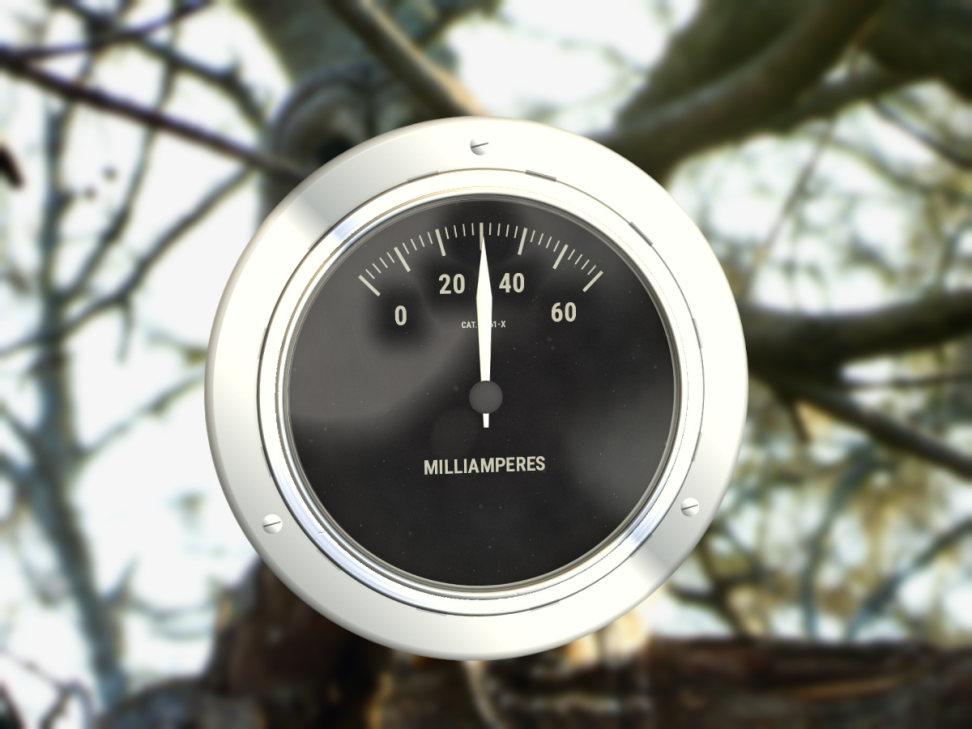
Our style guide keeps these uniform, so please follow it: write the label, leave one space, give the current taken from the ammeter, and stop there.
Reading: 30 mA
